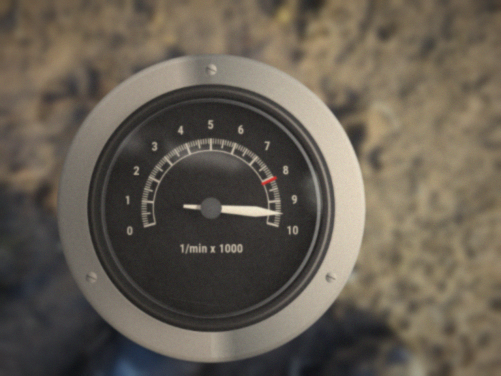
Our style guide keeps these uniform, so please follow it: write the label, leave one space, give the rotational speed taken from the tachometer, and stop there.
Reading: 9500 rpm
